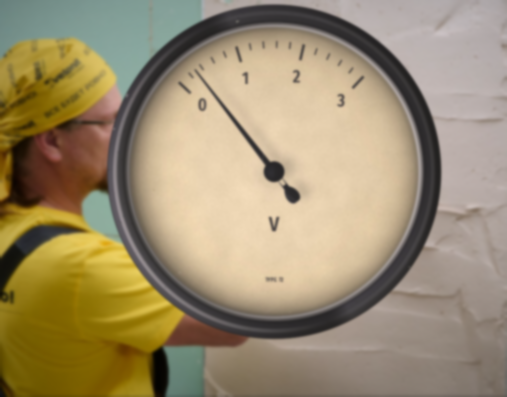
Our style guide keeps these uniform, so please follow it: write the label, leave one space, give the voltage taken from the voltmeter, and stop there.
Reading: 0.3 V
